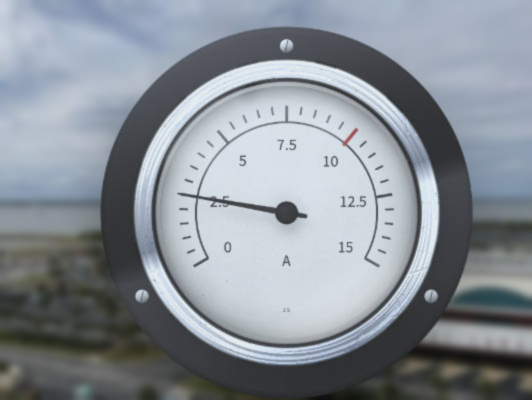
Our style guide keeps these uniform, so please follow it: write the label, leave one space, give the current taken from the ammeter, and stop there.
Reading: 2.5 A
